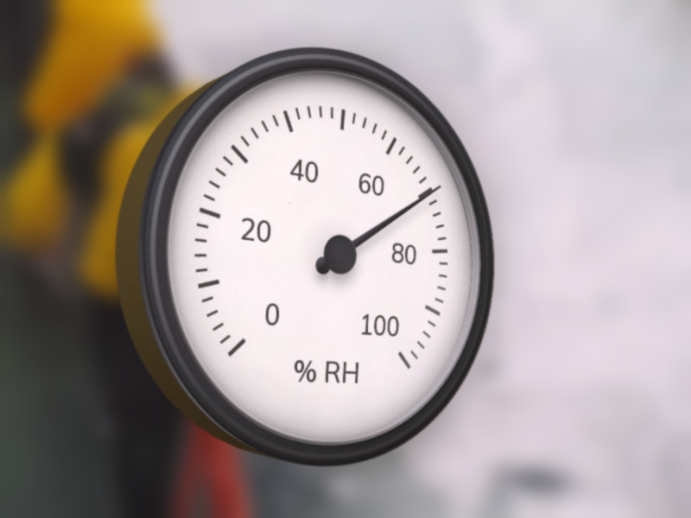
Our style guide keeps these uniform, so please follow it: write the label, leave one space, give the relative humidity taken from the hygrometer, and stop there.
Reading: 70 %
